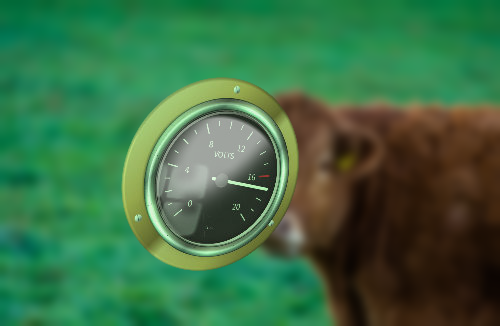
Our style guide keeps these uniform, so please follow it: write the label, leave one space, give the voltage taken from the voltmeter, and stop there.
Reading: 17 V
